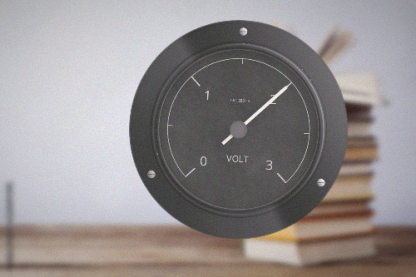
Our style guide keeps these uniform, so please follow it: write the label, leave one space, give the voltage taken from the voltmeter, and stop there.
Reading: 2 V
